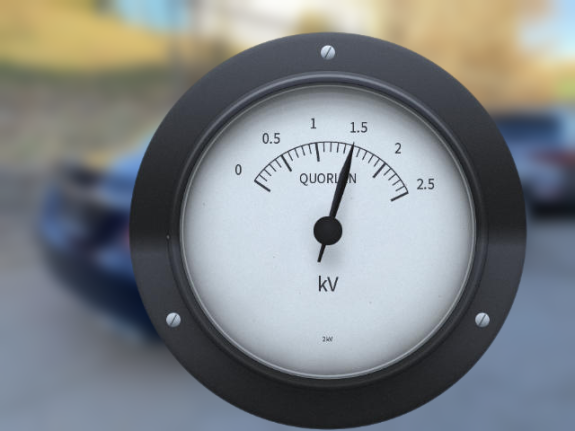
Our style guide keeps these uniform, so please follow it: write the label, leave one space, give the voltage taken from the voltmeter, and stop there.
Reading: 1.5 kV
